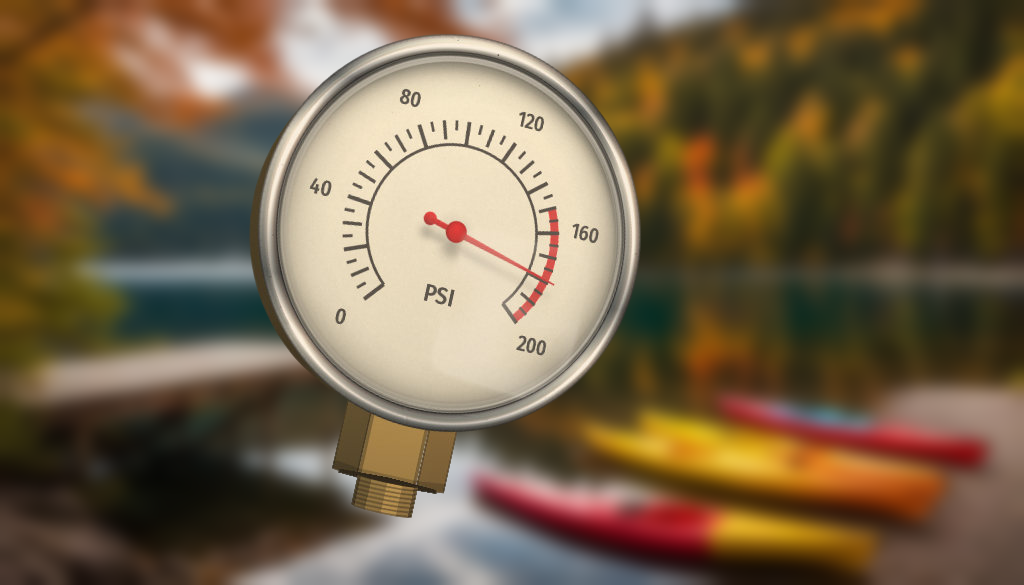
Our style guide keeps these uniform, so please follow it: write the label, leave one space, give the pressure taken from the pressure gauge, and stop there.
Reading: 180 psi
